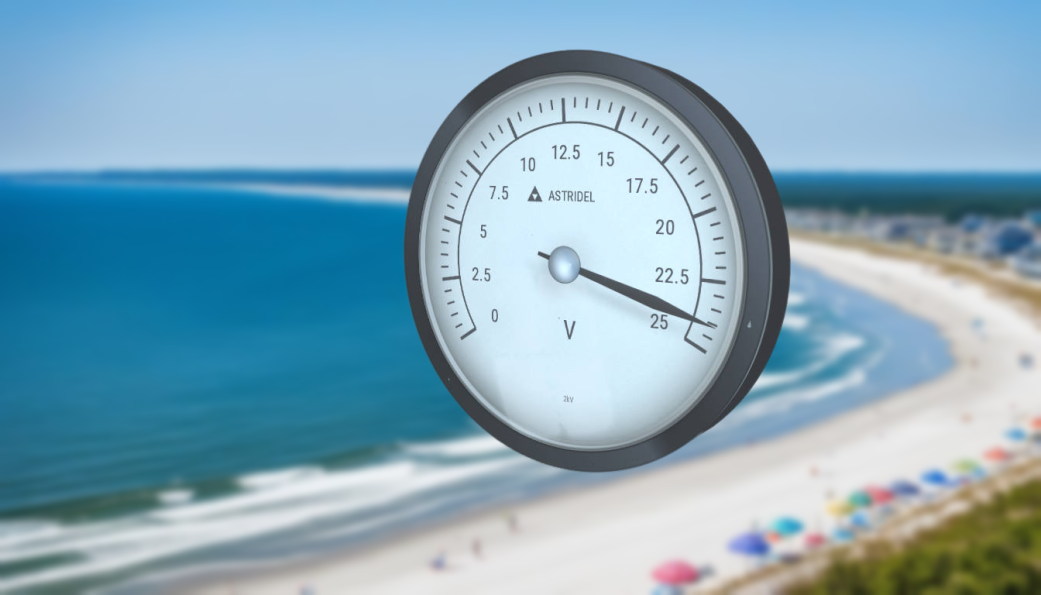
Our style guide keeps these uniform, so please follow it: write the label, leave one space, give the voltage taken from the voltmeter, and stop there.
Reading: 24 V
